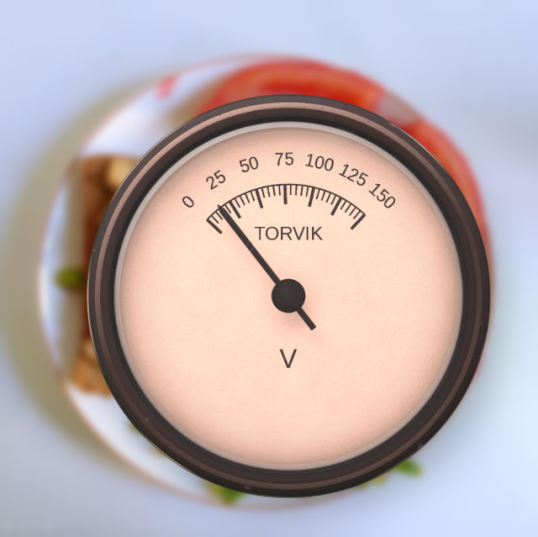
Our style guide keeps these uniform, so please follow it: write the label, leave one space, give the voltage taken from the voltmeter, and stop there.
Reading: 15 V
